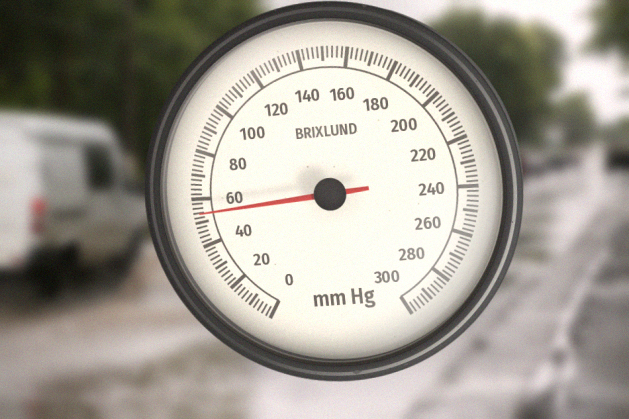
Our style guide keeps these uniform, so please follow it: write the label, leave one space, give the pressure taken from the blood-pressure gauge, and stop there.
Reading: 54 mmHg
